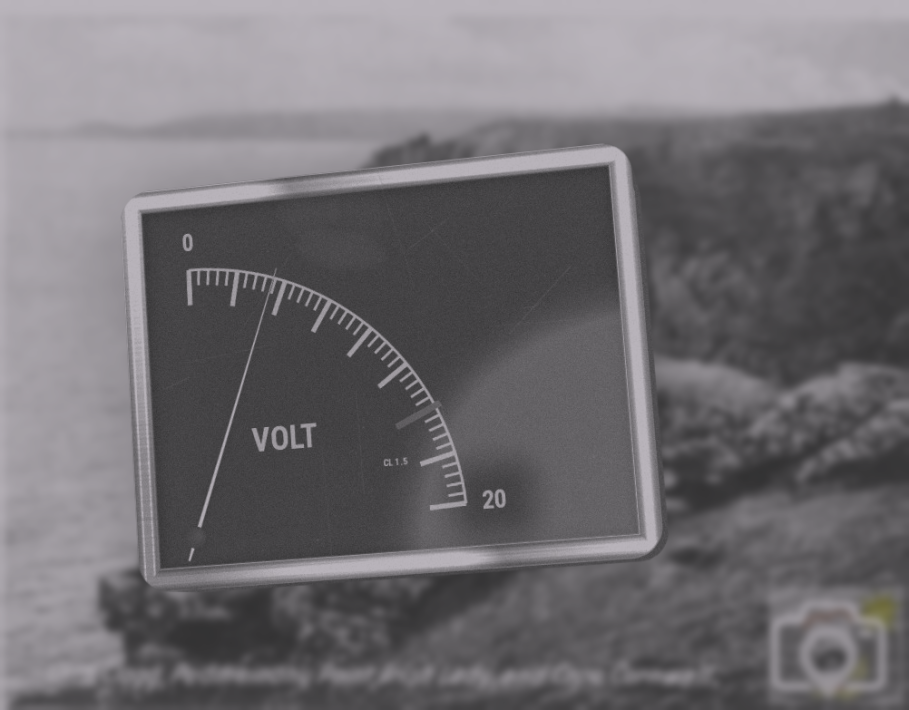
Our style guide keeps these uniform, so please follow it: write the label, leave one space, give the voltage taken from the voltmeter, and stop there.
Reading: 4.5 V
